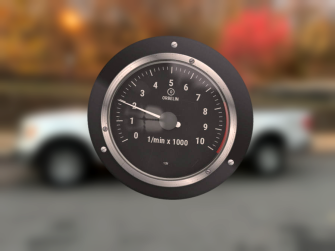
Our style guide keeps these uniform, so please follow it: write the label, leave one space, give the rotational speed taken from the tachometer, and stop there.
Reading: 2000 rpm
